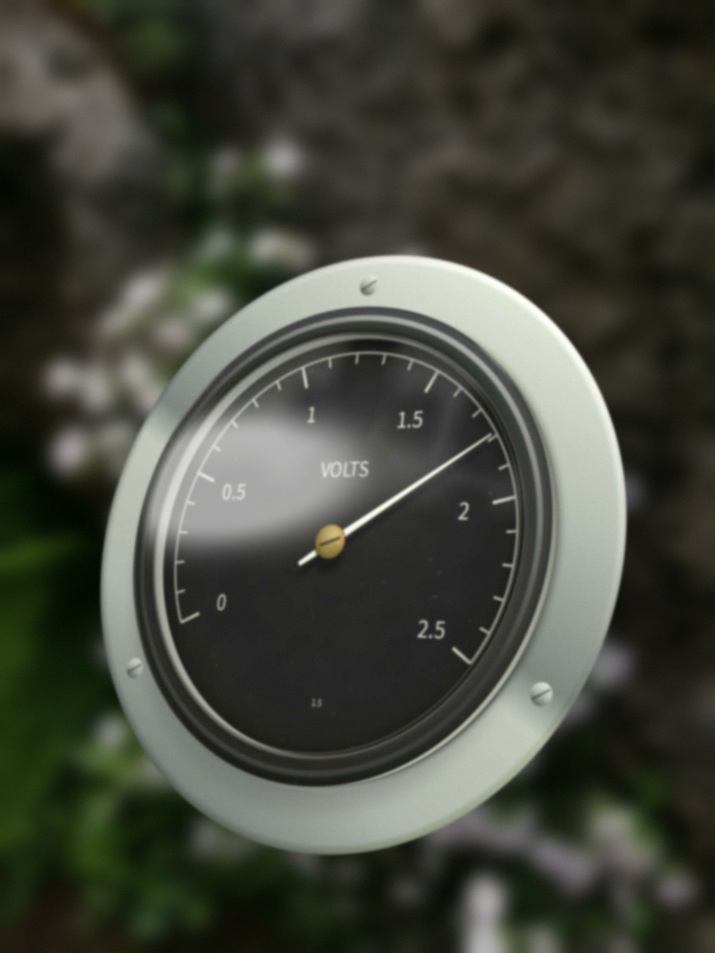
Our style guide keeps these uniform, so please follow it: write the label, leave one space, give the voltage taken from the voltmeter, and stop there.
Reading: 1.8 V
